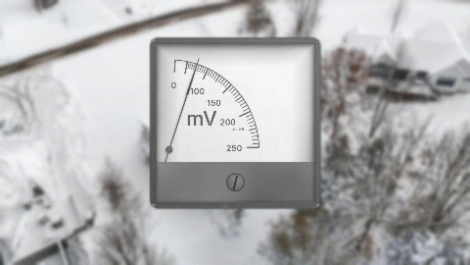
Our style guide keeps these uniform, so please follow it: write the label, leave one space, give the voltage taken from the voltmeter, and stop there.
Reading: 75 mV
